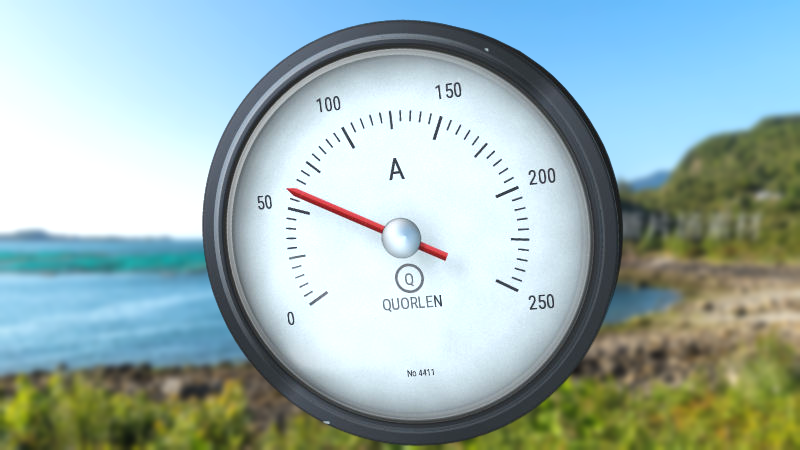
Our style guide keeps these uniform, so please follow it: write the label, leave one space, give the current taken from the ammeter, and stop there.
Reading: 60 A
